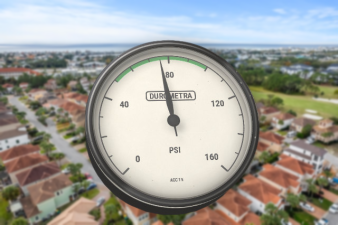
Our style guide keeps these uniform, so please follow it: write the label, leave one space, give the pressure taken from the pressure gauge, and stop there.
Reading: 75 psi
